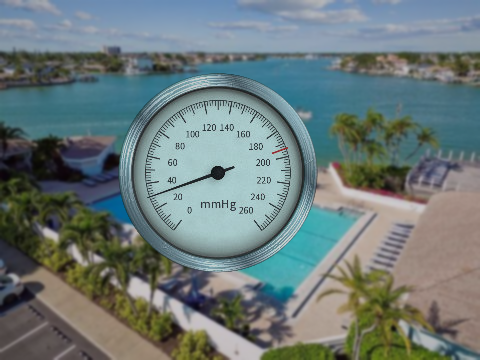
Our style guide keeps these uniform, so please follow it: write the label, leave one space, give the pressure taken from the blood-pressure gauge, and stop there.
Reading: 30 mmHg
